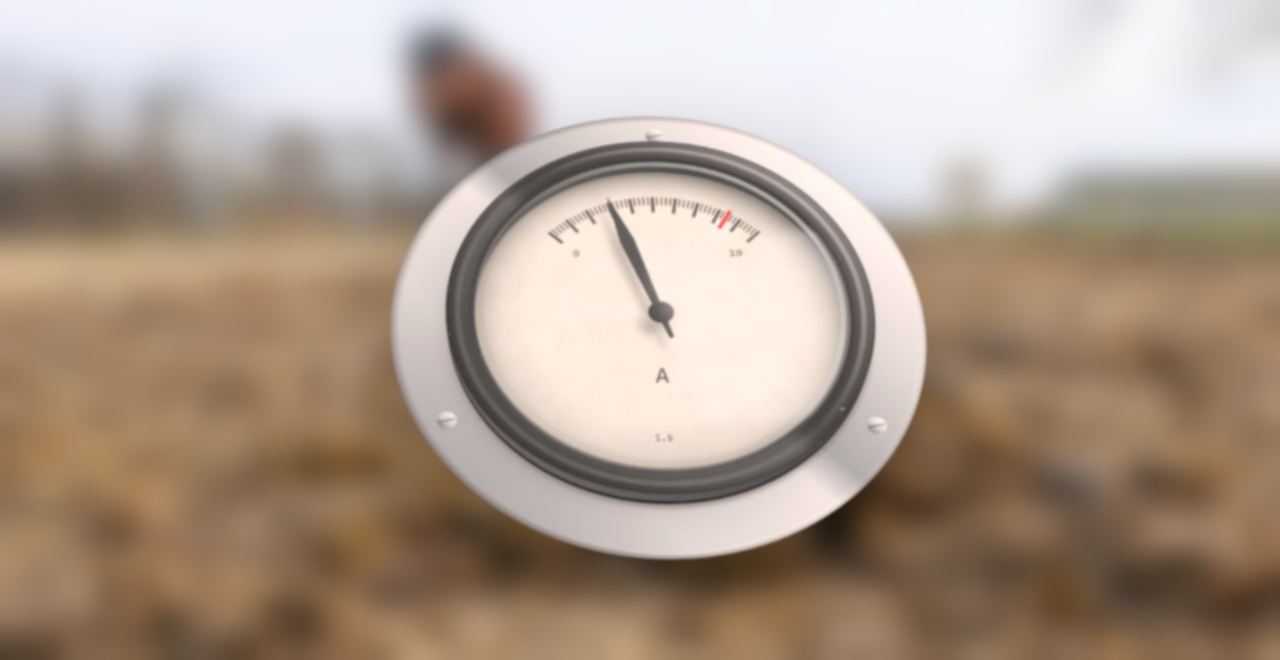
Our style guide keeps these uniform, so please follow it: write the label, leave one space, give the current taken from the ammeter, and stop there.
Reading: 3 A
